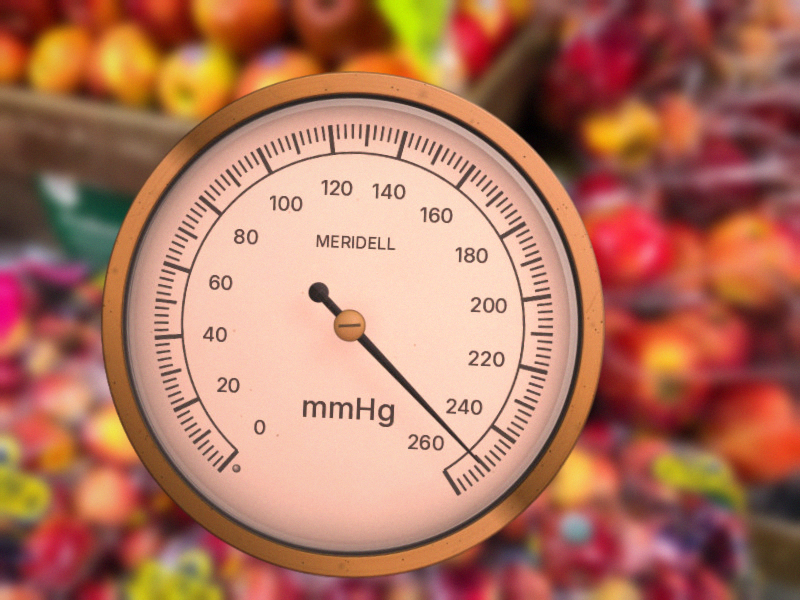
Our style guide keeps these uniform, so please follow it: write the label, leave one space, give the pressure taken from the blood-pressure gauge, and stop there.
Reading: 250 mmHg
